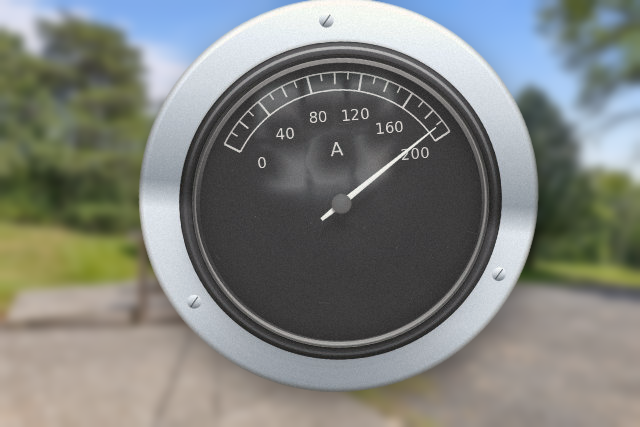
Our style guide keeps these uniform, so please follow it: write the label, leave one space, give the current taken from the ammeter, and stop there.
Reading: 190 A
